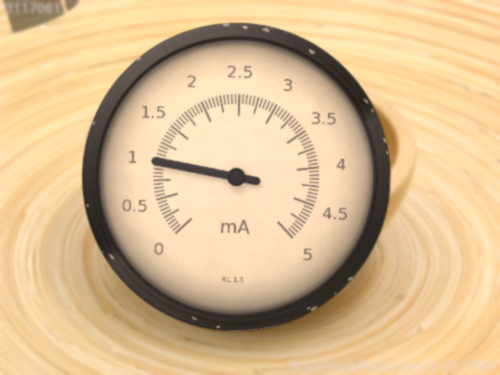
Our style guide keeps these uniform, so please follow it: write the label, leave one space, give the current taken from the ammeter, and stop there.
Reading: 1 mA
